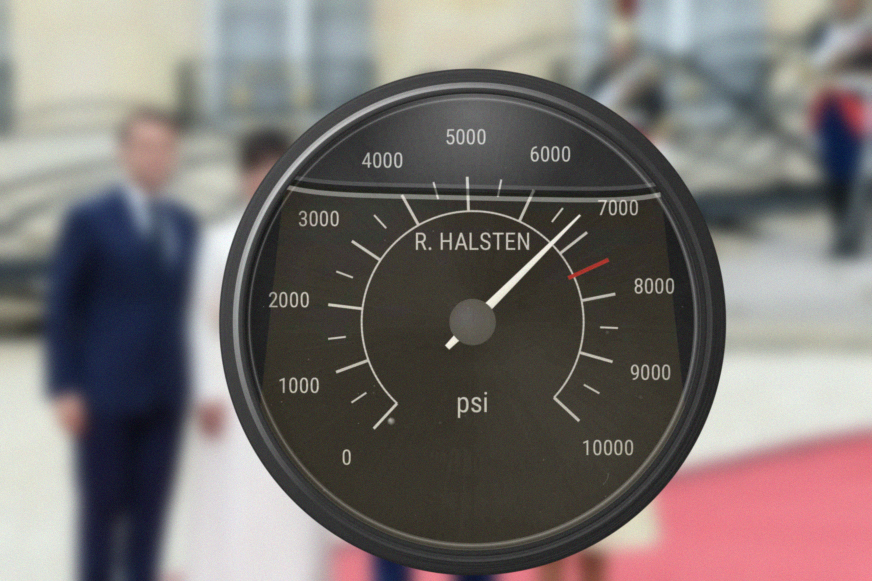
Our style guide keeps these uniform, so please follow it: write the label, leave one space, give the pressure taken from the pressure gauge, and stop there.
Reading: 6750 psi
